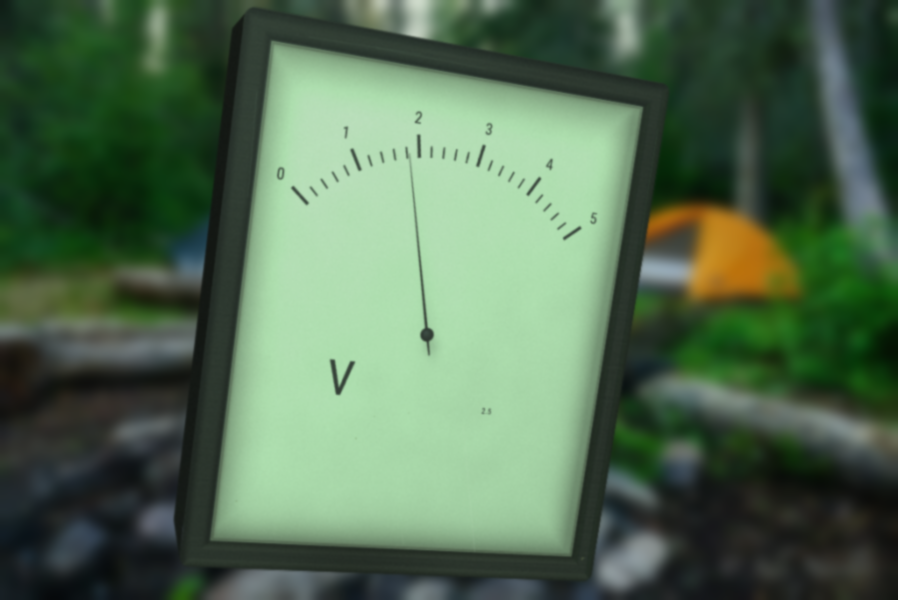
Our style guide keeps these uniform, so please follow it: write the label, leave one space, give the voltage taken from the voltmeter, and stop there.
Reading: 1.8 V
